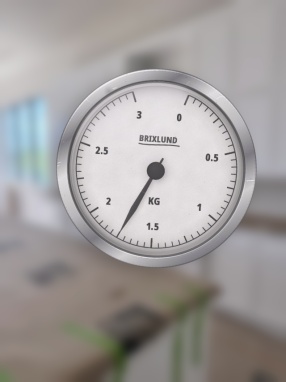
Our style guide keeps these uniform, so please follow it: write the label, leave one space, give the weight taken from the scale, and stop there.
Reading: 1.75 kg
